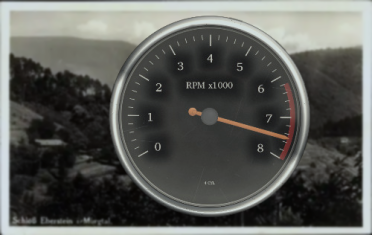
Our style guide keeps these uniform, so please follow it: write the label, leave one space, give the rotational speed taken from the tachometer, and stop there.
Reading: 7500 rpm
